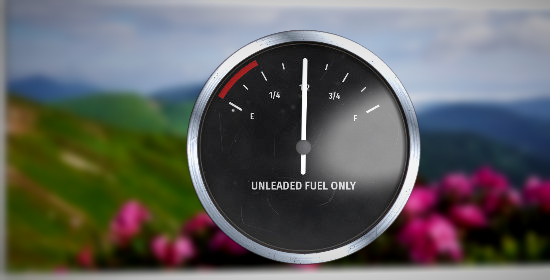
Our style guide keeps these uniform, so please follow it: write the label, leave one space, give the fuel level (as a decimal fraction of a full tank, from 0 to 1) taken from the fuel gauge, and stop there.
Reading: 0.5
